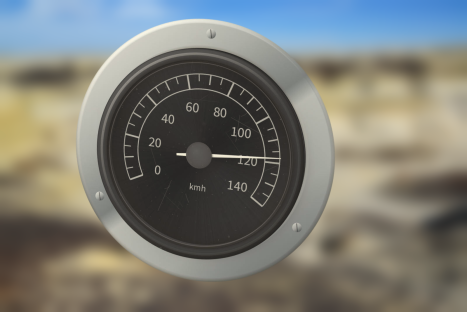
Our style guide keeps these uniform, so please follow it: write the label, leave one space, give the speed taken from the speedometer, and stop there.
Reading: 117.5 km/h
